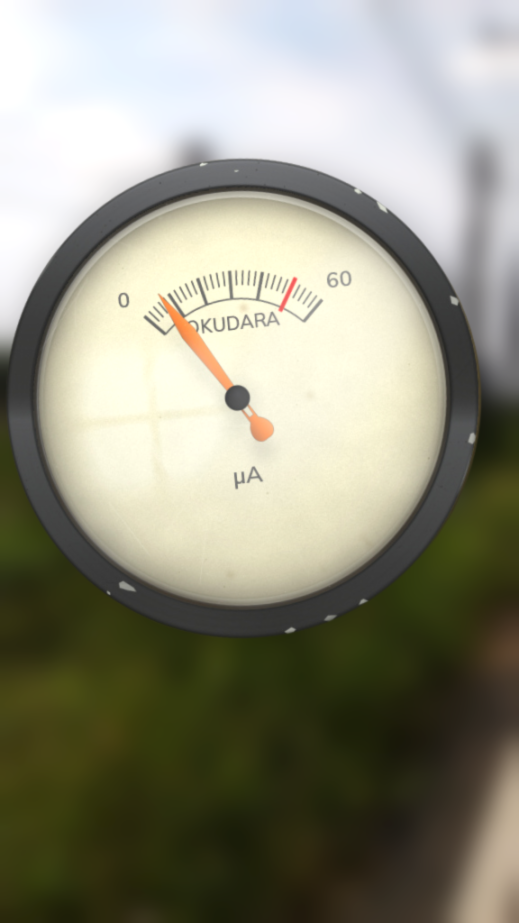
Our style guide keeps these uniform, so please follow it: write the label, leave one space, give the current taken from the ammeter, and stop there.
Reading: 8 µA
